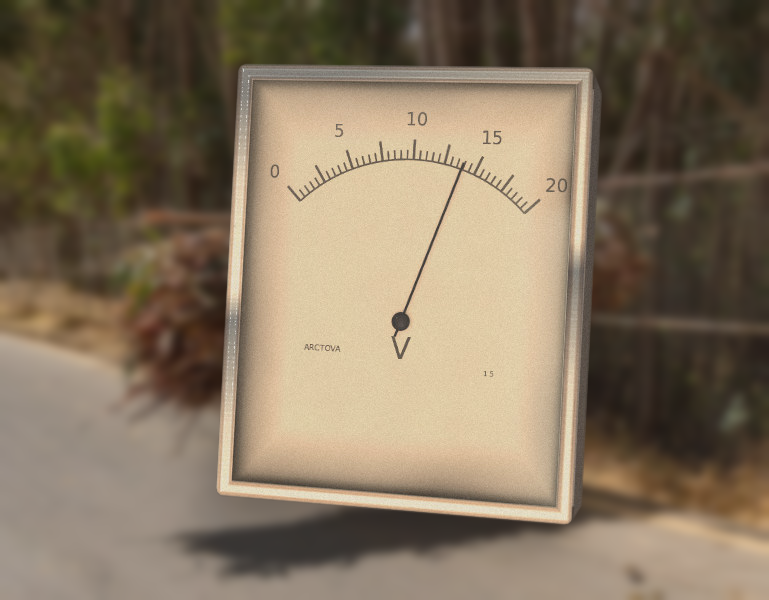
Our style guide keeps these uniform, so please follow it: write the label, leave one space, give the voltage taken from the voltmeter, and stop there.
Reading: 14 V
